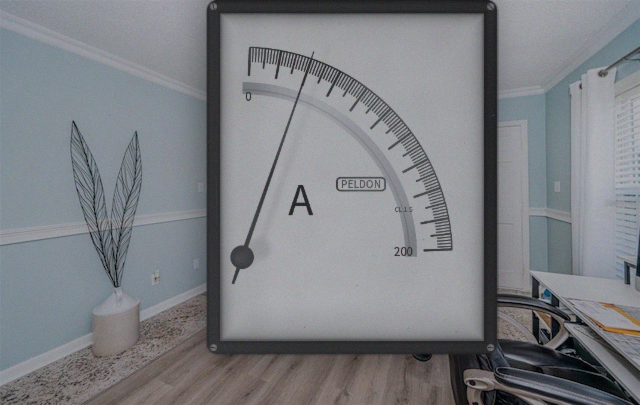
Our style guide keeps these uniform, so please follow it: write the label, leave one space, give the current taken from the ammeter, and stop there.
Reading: 40 A
